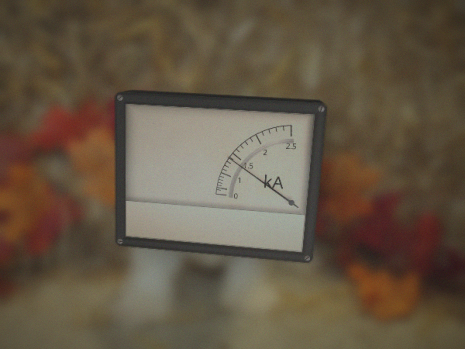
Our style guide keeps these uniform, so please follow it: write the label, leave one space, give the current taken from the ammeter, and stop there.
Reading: 1.4 kA
